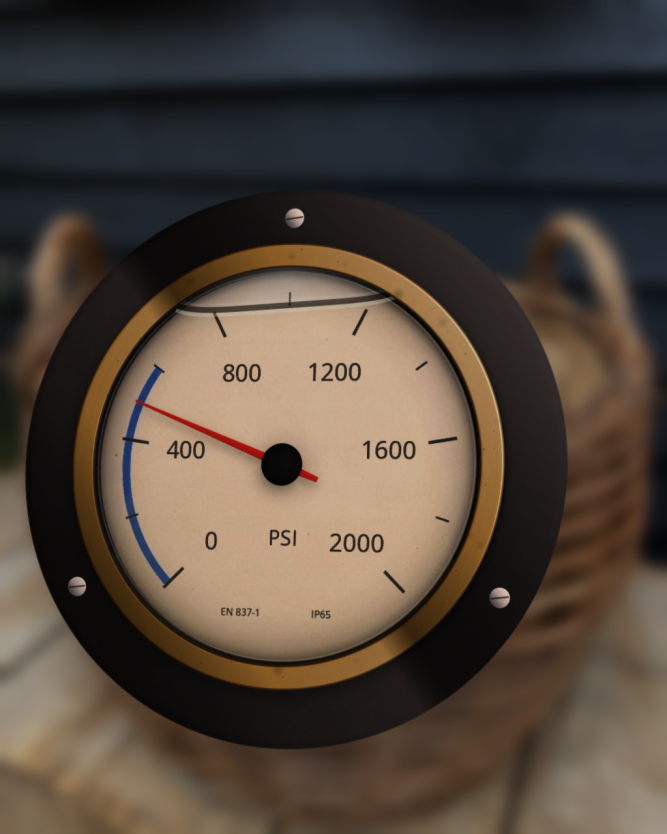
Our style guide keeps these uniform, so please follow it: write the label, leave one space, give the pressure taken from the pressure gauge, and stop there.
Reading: 500 psi
